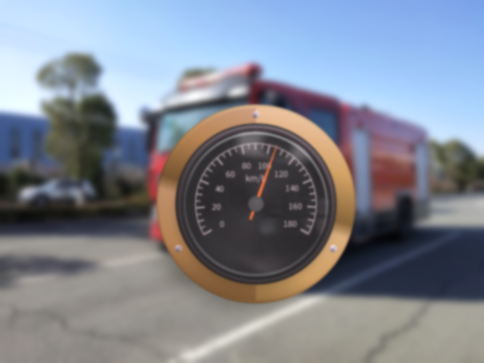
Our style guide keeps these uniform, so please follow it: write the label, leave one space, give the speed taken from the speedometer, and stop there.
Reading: 105 km/h
